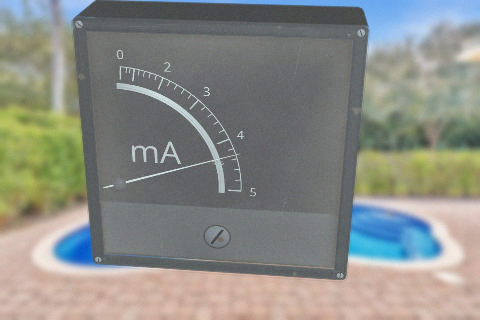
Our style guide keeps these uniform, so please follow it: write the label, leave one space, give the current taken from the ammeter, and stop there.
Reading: 4.3 mA
